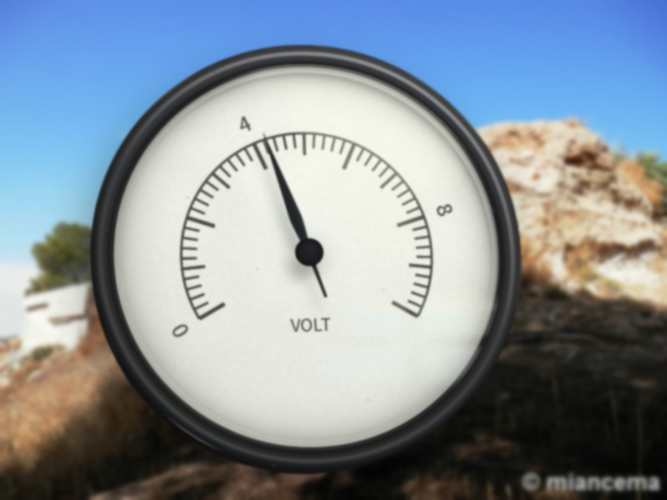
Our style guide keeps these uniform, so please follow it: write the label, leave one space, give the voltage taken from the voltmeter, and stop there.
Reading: 4.2 V
